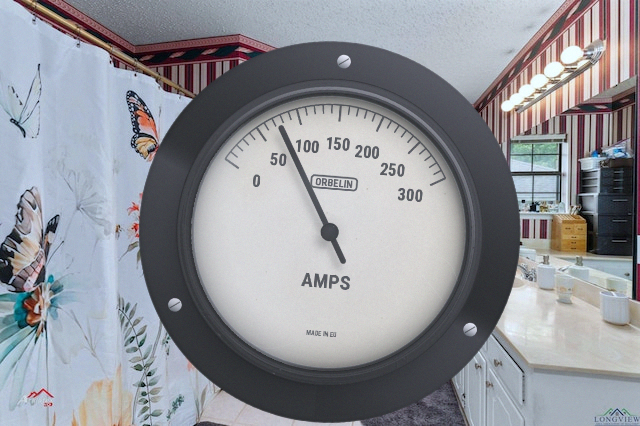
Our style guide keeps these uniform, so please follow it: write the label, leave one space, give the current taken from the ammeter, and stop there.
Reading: 75 A
